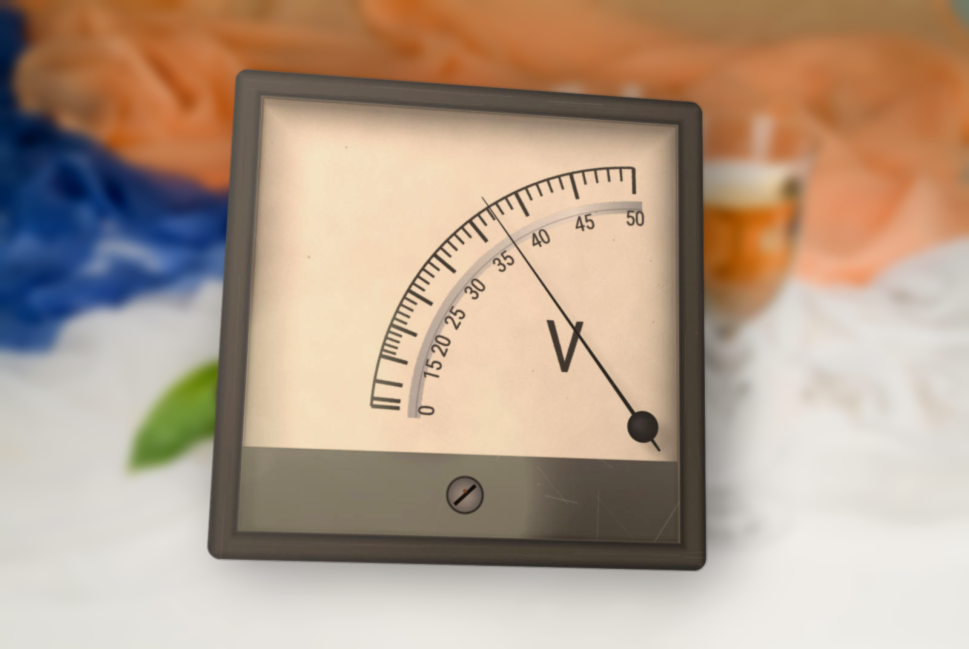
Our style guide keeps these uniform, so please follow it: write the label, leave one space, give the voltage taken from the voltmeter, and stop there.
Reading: 37 V
